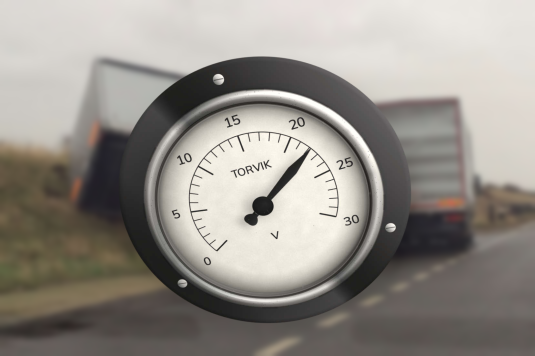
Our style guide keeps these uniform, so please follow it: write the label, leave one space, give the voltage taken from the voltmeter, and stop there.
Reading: 22 V
